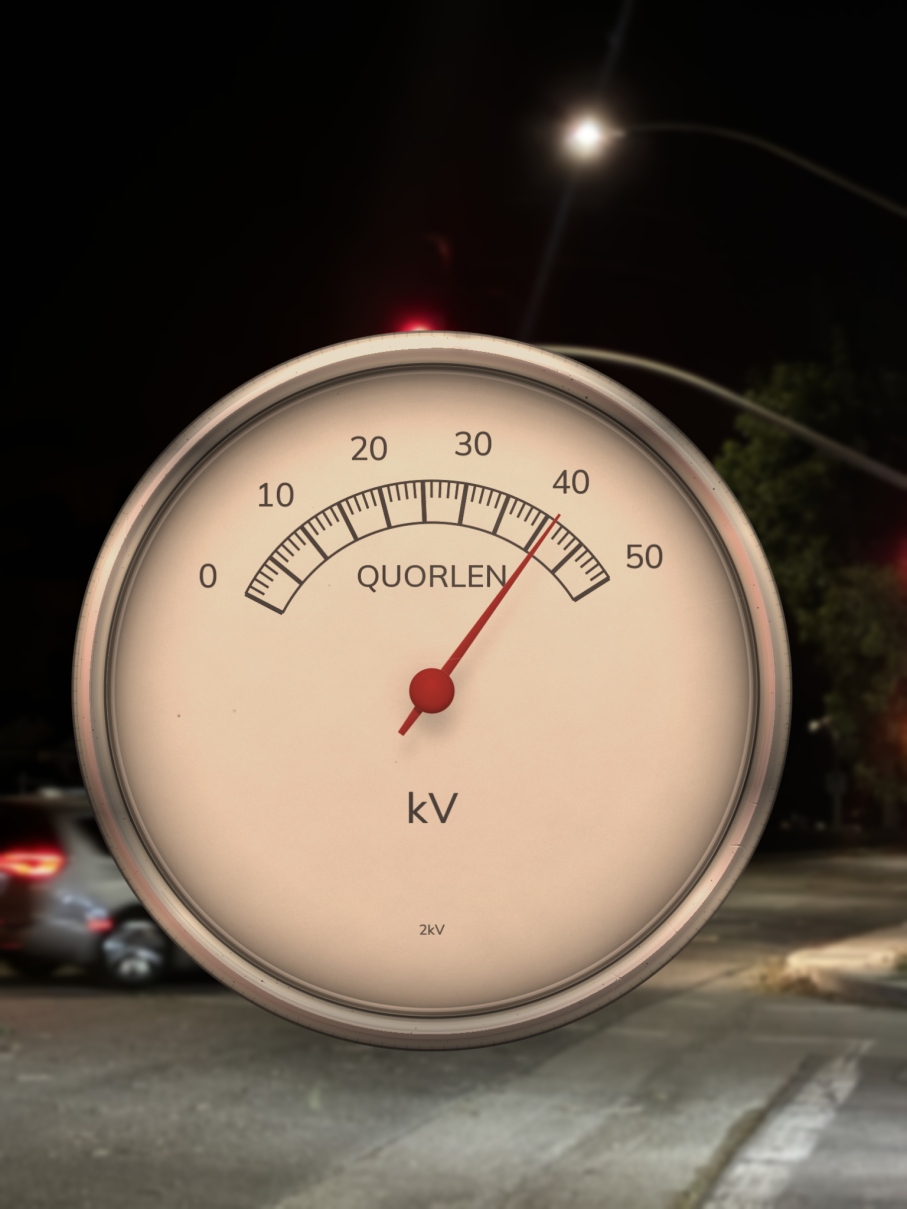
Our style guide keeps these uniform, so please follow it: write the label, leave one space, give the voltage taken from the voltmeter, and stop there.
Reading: 41 kV
